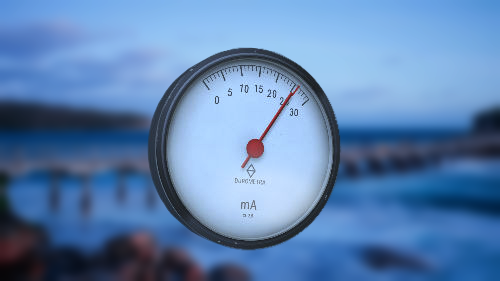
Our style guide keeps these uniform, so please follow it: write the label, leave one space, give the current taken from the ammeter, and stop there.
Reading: 25 mA
